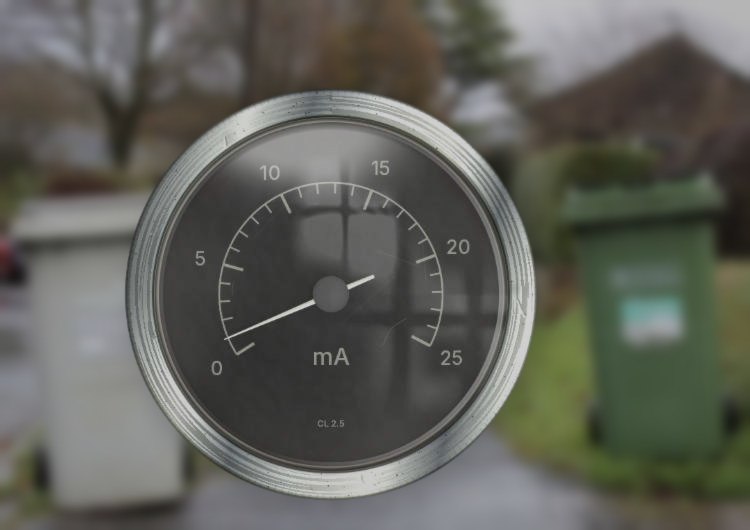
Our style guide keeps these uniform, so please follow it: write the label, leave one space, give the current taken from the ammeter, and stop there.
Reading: 1 mA
